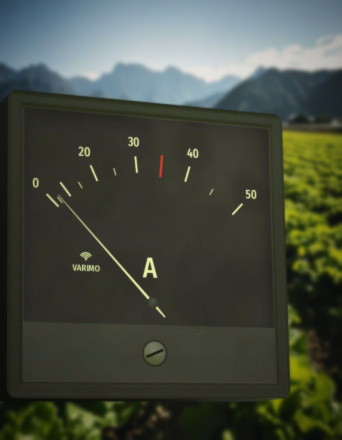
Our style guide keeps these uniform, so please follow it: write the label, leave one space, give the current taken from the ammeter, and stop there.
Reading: 5 A
